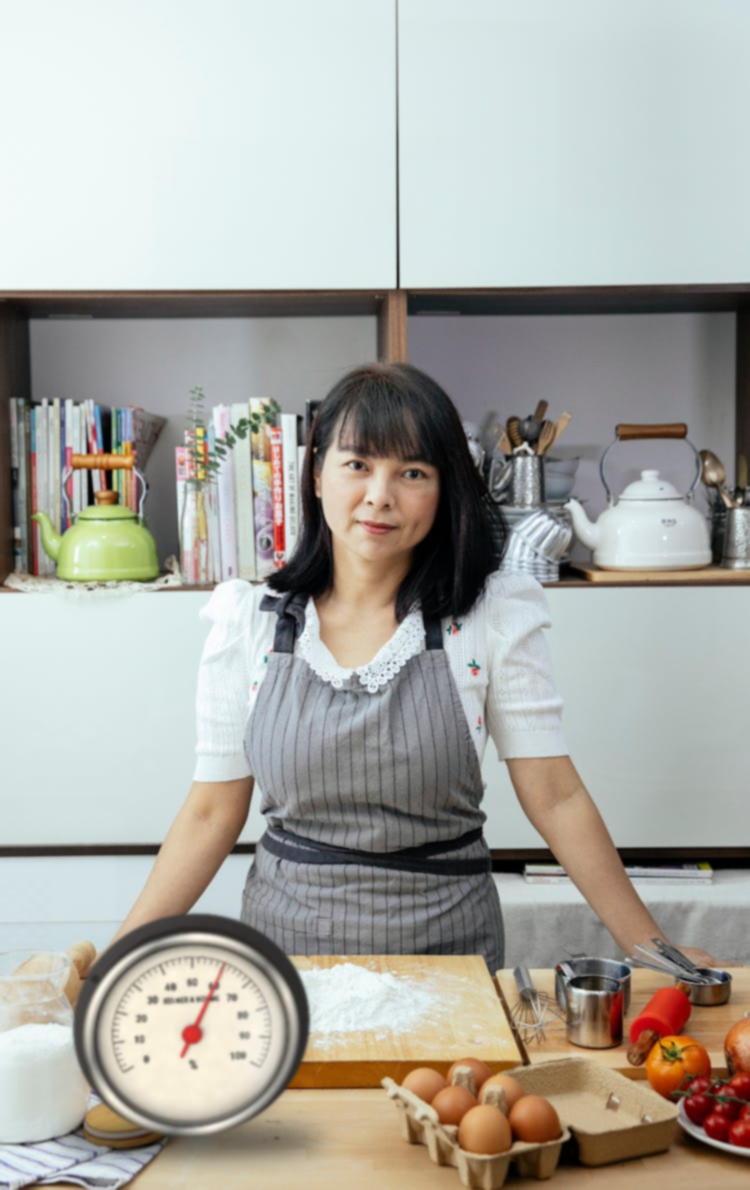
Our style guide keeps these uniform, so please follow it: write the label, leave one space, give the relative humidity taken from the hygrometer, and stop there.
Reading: 60 %
